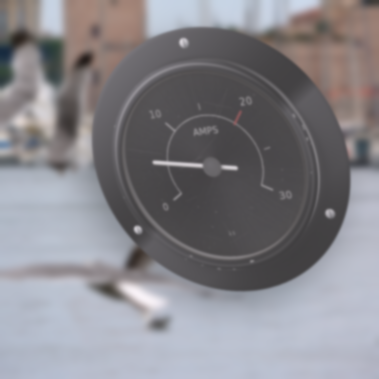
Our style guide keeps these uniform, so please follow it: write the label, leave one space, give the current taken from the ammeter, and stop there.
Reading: 5 A
